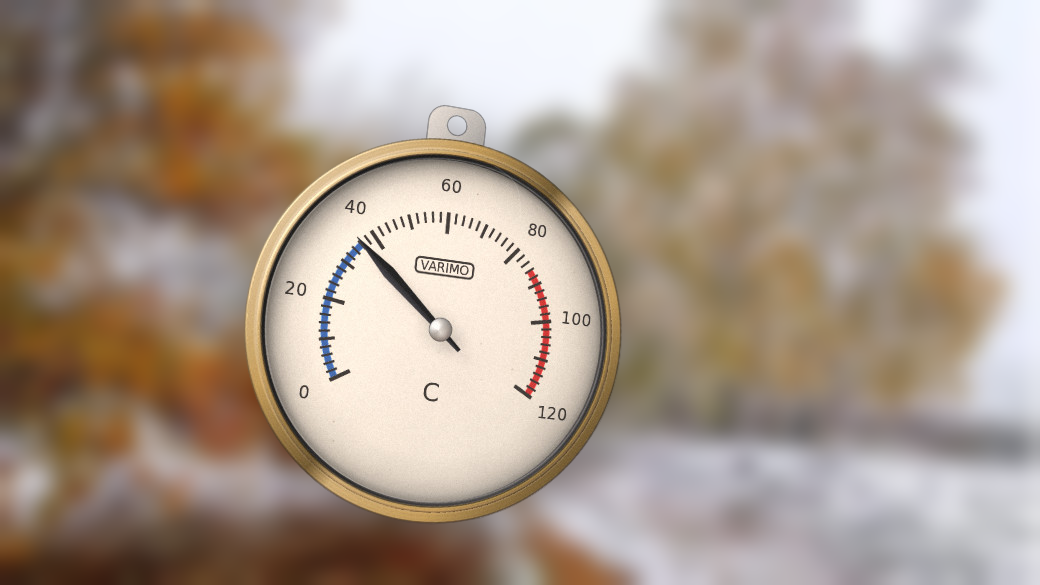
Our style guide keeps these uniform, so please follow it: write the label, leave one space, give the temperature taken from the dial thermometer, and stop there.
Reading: 36 °C
